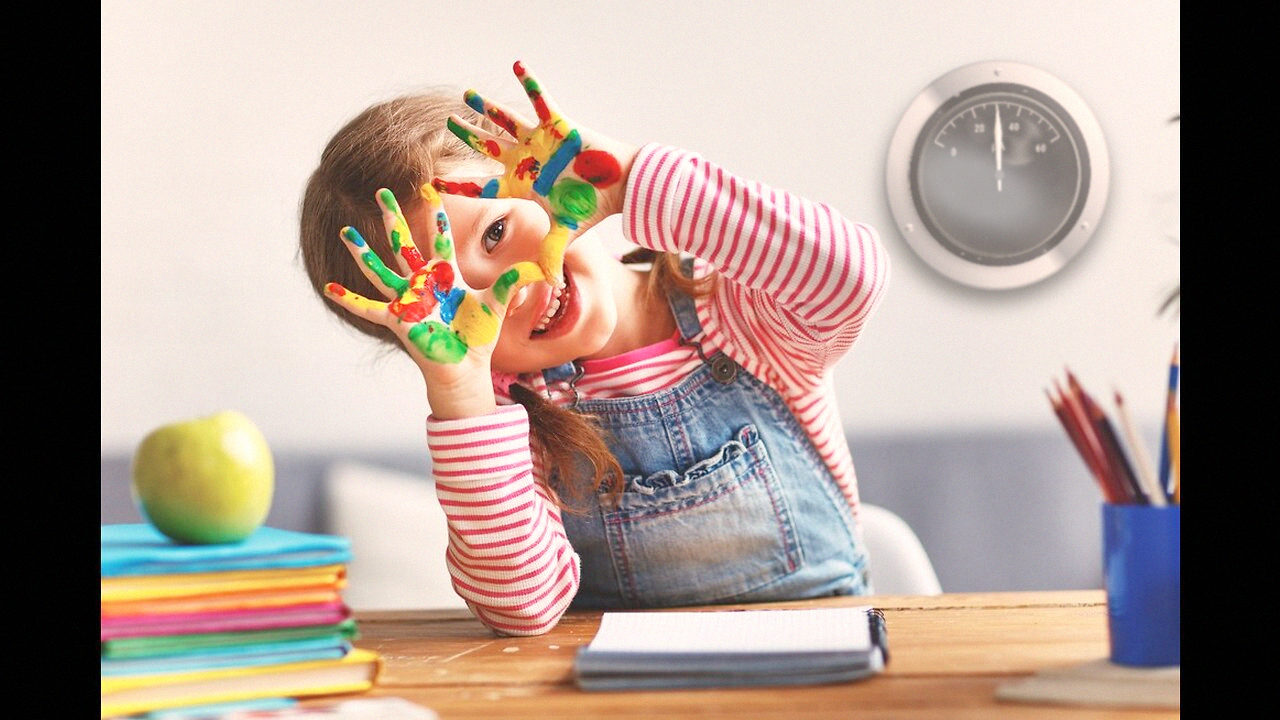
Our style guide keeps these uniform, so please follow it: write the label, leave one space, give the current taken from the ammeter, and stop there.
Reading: 30 µA
